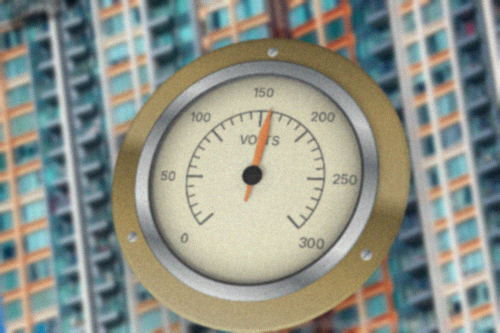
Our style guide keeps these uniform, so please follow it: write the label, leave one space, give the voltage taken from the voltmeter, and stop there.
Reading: 160 V
